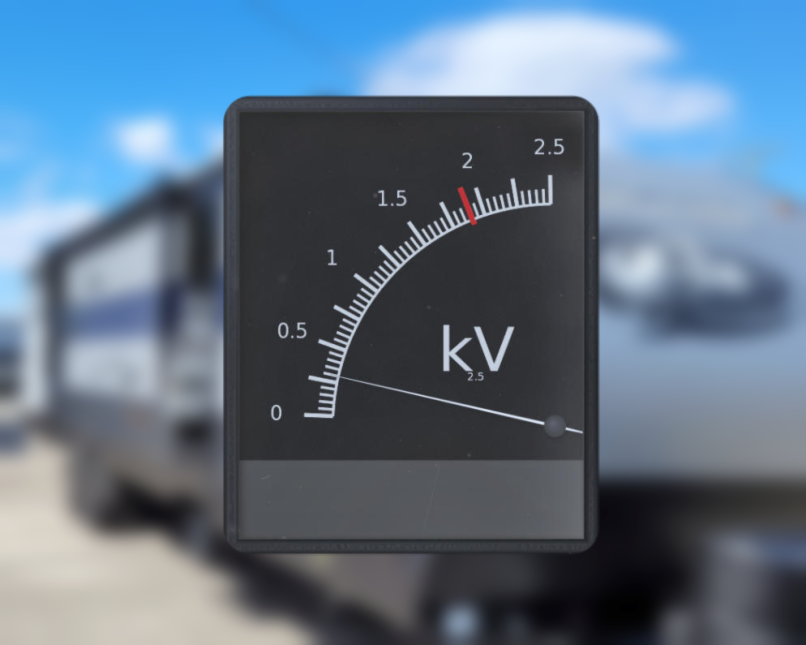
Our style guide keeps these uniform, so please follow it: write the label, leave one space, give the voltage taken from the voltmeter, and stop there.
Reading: 0.3 kV
